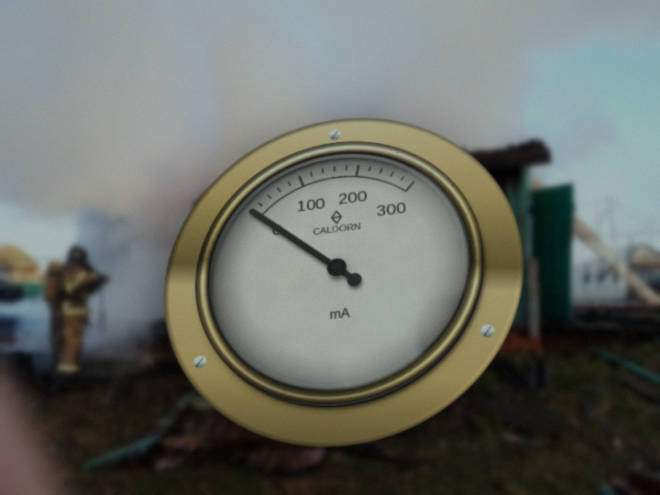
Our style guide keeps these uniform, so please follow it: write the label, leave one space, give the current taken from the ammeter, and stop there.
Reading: 0 mA
